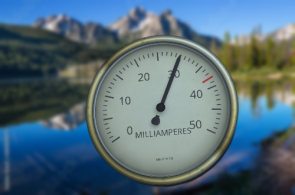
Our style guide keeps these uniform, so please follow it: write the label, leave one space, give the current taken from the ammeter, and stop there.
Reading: 30 mA
